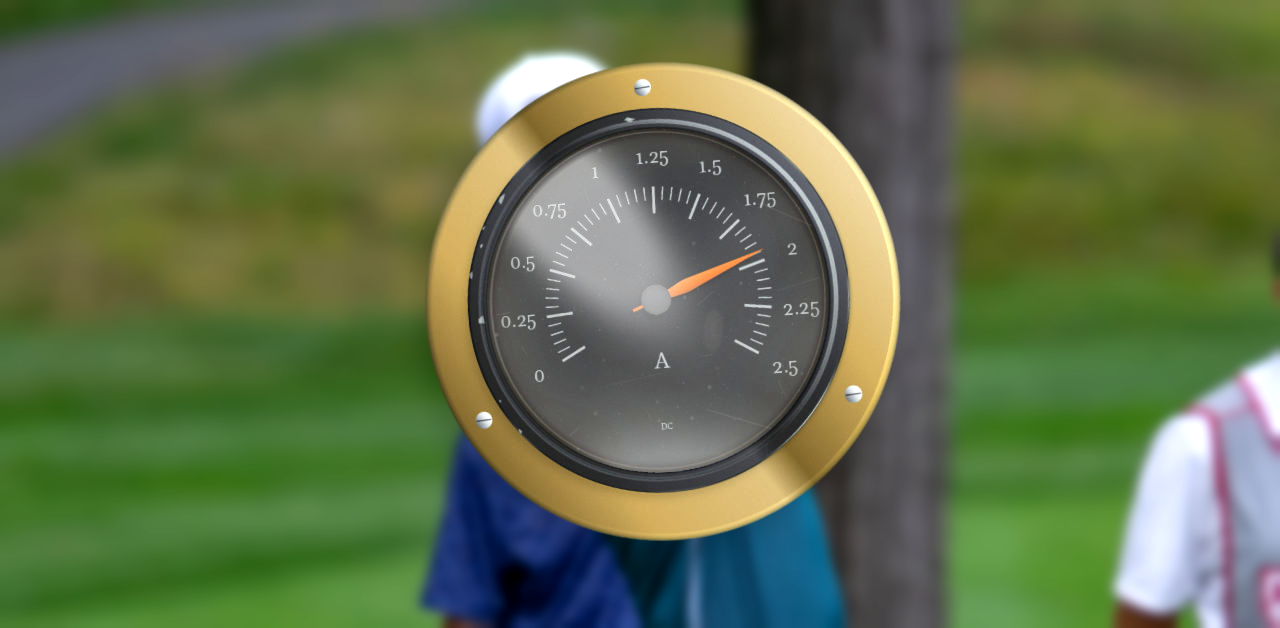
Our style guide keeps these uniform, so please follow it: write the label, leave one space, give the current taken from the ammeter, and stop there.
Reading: 1.95 A
